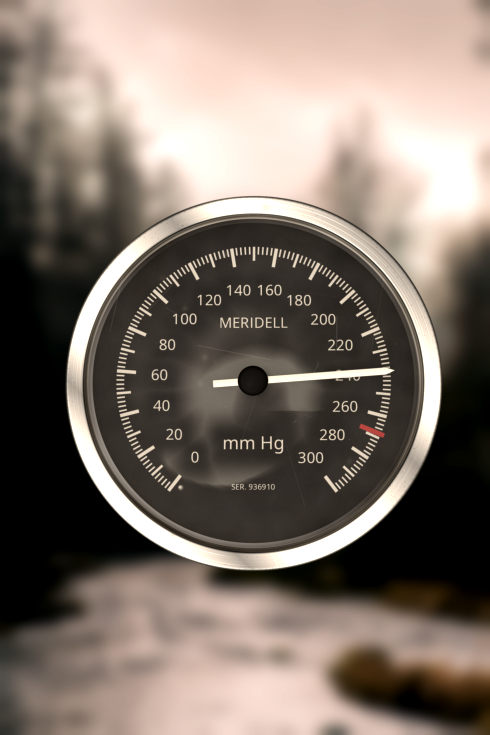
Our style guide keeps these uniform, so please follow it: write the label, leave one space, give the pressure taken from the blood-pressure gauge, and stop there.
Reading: 240 mmHg
